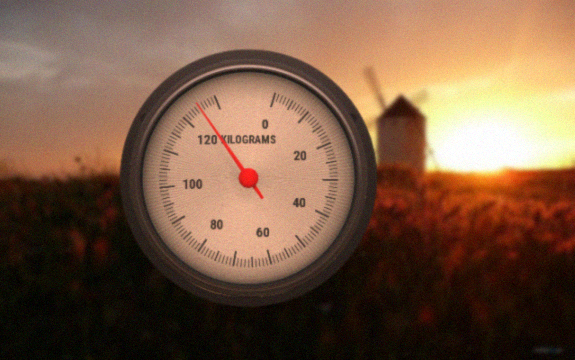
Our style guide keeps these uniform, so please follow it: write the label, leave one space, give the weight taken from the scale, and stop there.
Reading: 125 kg
